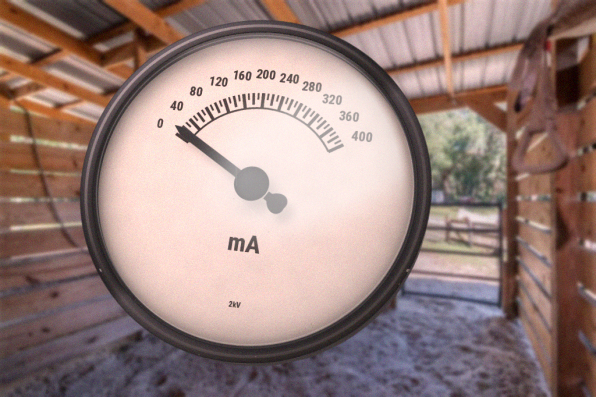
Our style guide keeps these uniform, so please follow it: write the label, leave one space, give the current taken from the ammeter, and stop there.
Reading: 10 mA
